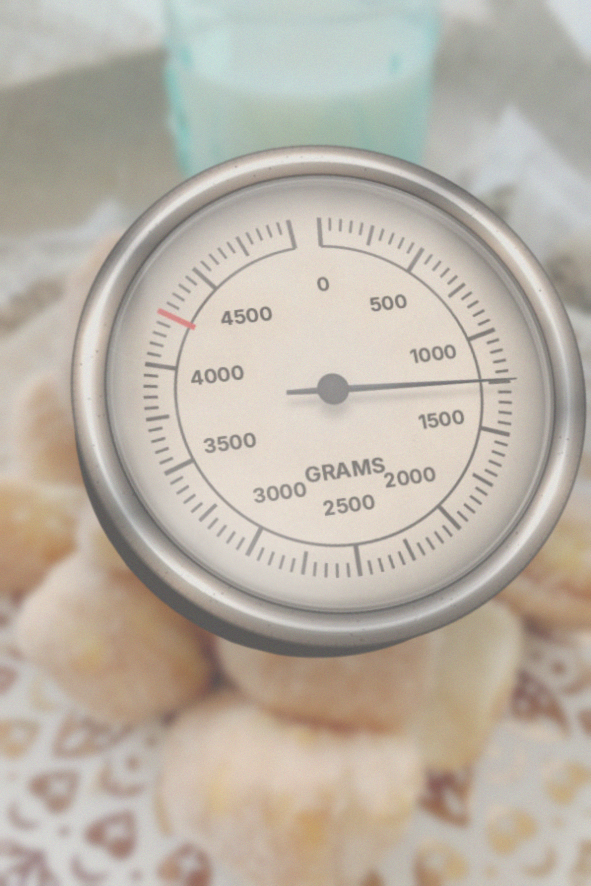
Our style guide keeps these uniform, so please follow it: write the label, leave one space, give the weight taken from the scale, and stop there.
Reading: 1250 g
